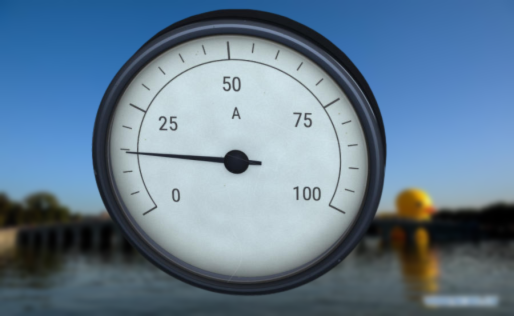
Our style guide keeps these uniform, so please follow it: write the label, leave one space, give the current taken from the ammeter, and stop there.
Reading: 15 A
